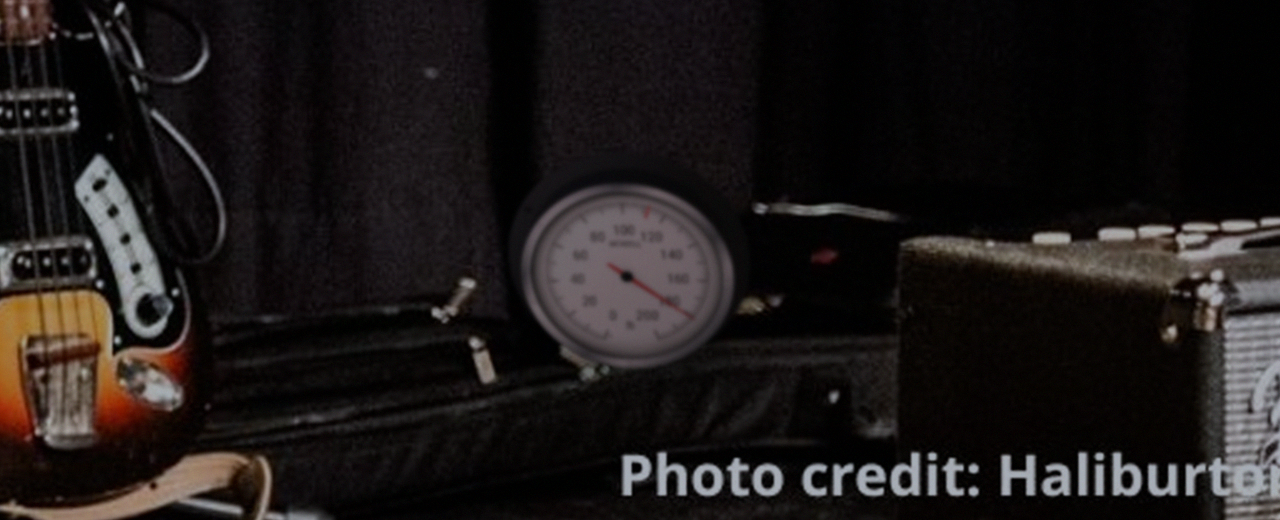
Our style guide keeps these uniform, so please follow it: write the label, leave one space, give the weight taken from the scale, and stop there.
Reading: 180 lb
